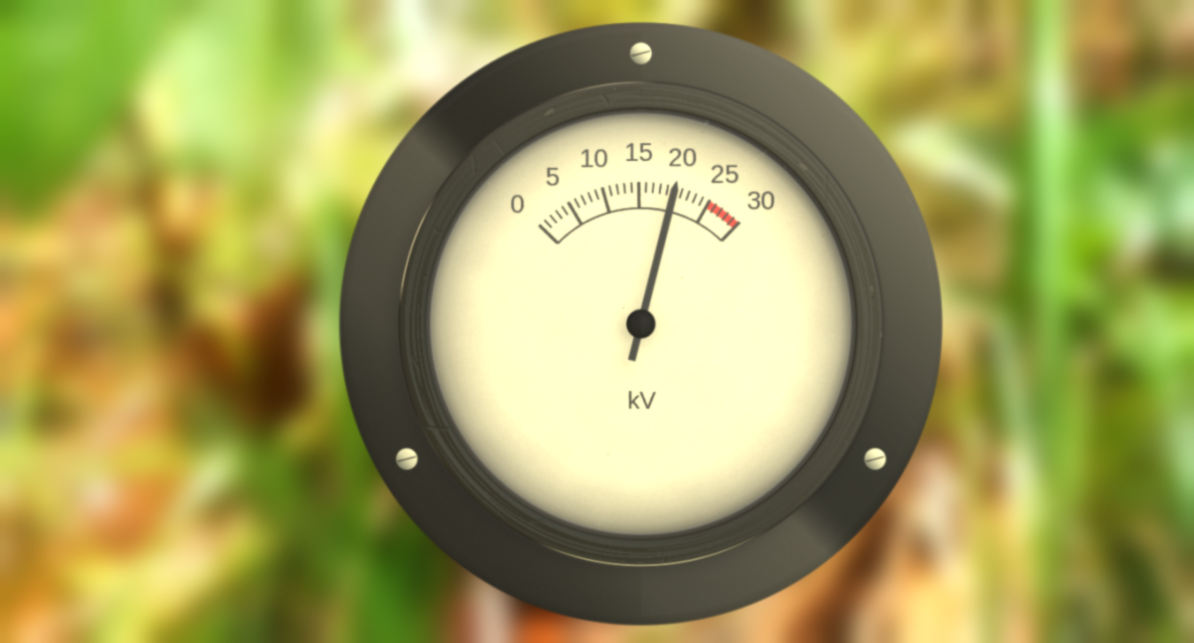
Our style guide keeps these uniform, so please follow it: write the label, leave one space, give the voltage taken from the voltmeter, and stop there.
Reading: 20 kV
